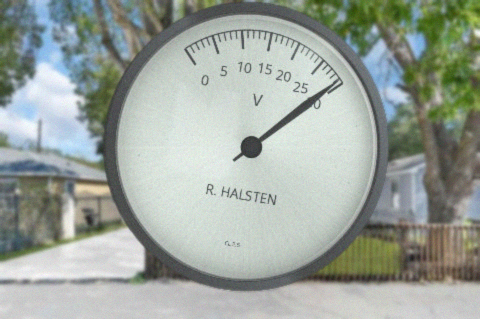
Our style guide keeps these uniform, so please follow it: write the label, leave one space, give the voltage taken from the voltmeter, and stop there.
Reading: 29 V
